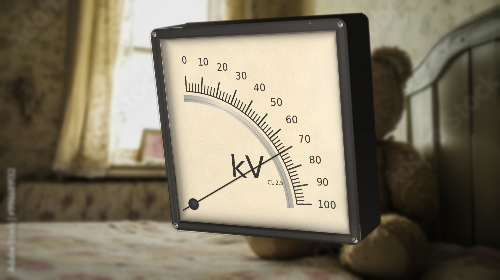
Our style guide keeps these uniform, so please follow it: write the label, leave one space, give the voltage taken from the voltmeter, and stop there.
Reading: 70 kV
